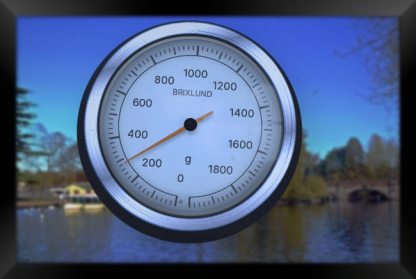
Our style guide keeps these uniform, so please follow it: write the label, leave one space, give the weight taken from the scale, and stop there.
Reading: 280 g
